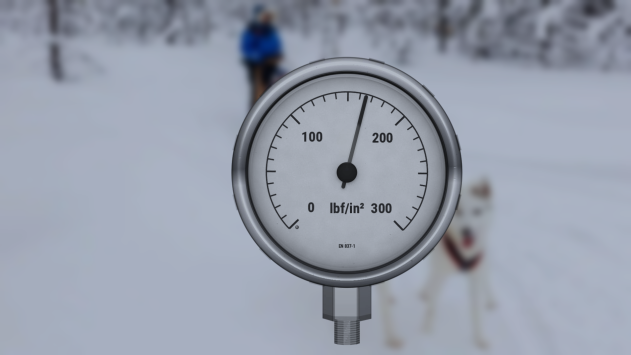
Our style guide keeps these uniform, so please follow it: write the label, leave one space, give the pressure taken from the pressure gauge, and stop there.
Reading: 165 psi
